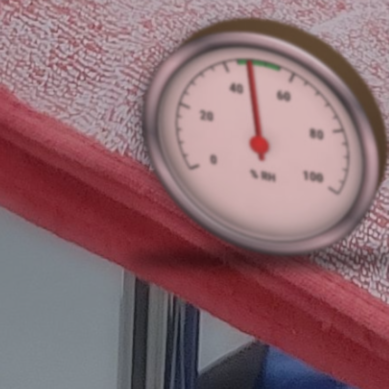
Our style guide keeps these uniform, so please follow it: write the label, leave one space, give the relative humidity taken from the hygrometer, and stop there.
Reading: 48 %
